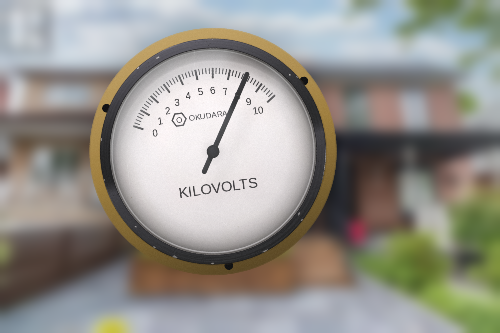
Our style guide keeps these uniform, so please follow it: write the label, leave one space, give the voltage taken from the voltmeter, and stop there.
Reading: 8 kV
